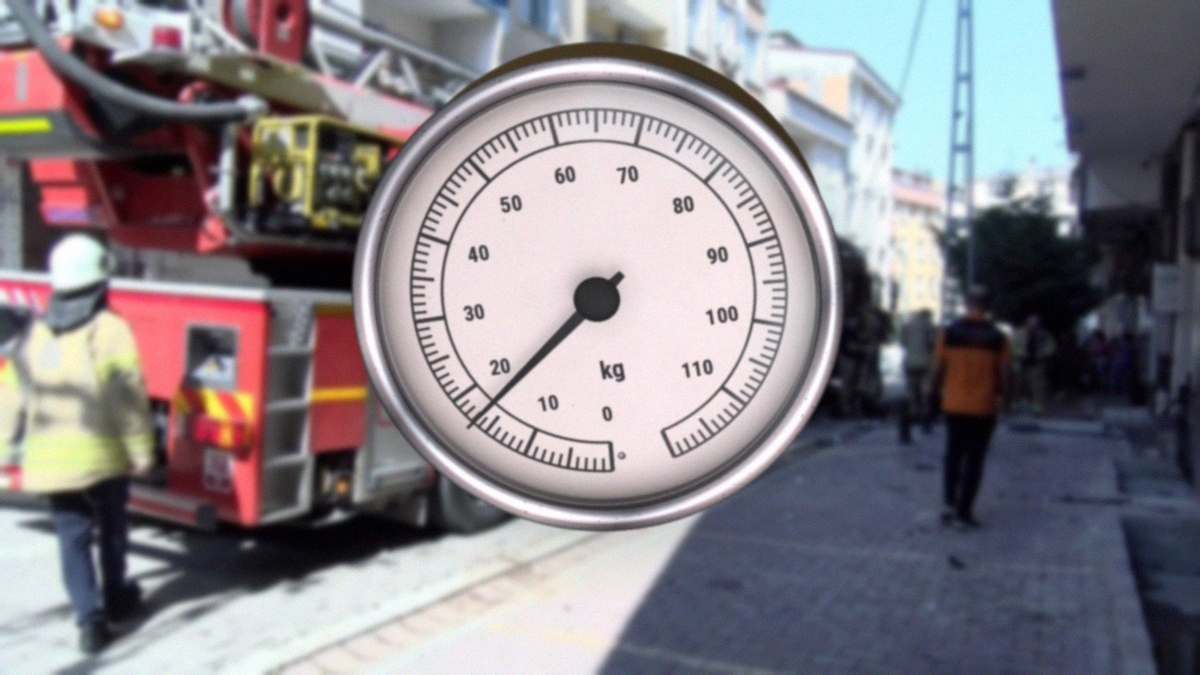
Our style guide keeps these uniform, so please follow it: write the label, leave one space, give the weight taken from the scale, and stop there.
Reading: 17 kg
